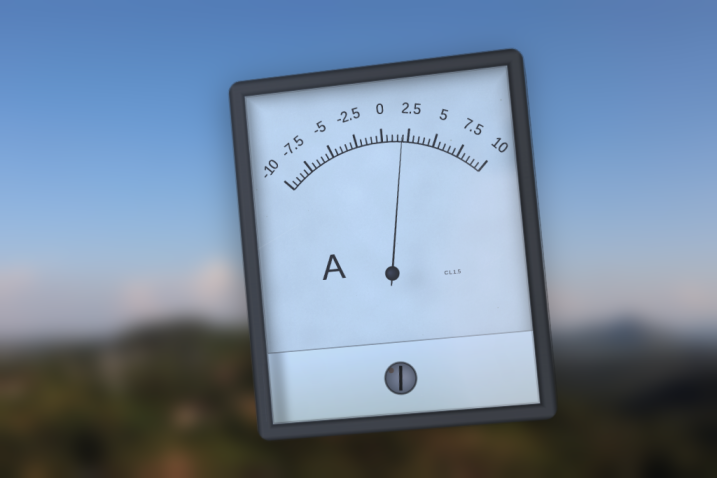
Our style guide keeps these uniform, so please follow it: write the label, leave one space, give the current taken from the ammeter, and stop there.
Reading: 2 A
